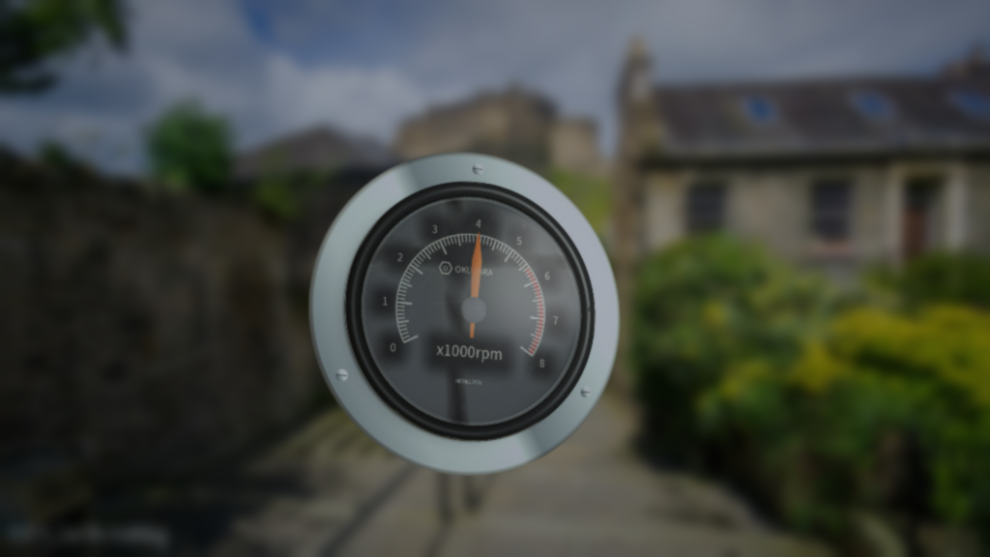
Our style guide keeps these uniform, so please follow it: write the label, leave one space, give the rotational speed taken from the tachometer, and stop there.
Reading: 4000 rpm
